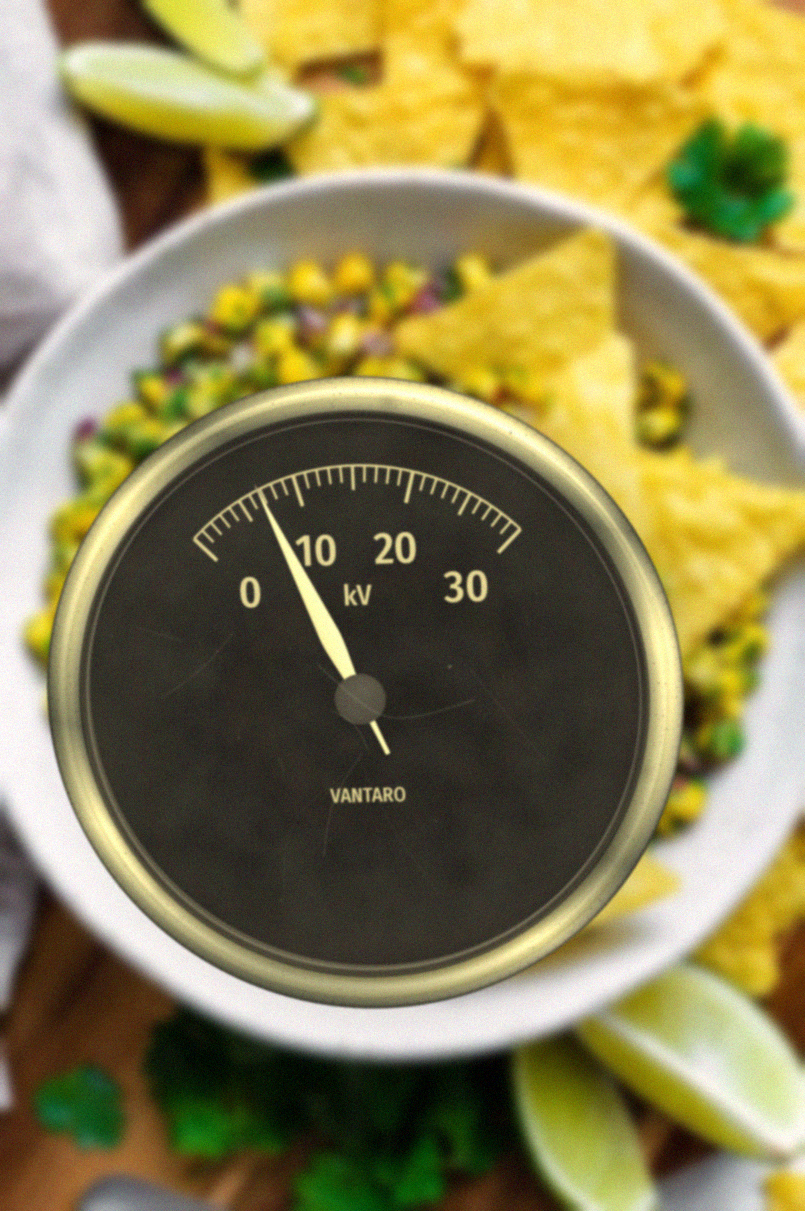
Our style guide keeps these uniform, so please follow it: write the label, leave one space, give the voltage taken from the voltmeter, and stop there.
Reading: 7 kV
